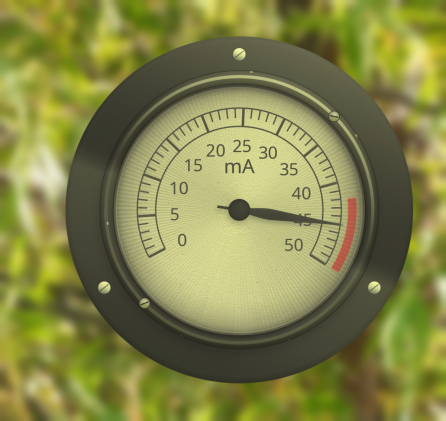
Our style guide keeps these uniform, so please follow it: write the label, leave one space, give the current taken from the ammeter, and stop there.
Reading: 45 mA
